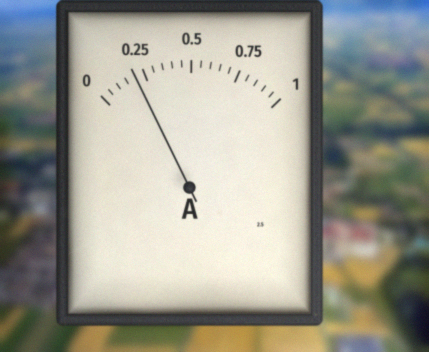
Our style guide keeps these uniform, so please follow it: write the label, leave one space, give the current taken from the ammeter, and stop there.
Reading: 0.2 A
